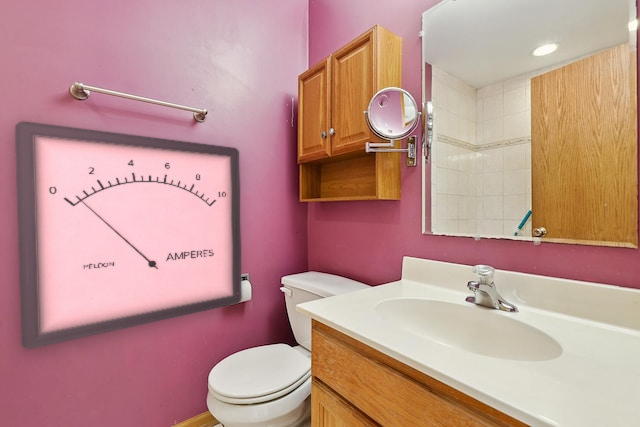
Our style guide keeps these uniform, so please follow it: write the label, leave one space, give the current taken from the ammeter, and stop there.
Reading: 0.5 A
